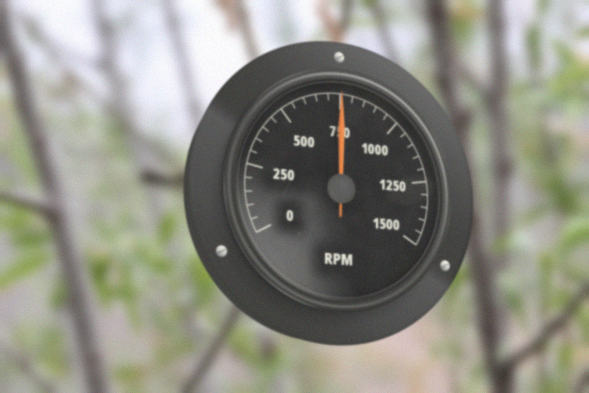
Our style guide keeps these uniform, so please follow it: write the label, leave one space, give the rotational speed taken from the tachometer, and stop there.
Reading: 750 rpm
